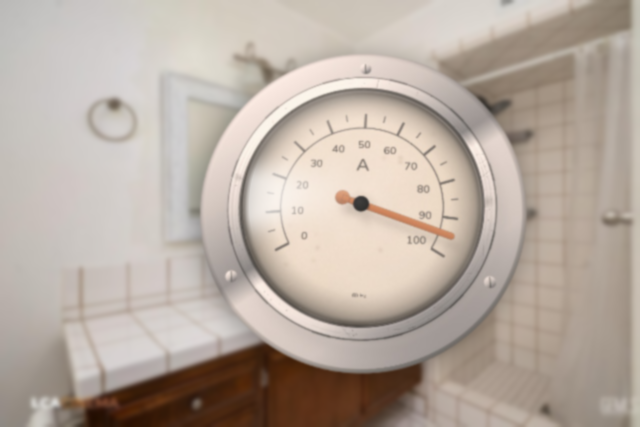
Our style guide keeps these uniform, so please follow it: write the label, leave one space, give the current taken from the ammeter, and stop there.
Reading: 95 A
